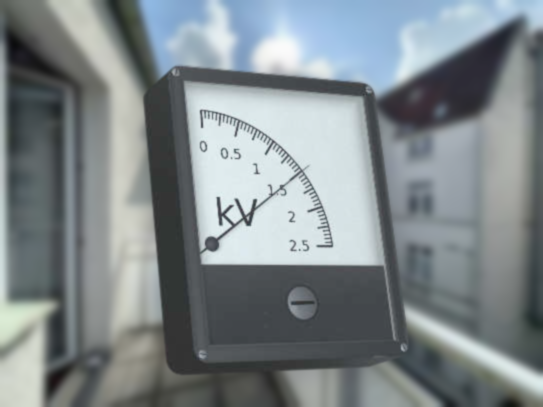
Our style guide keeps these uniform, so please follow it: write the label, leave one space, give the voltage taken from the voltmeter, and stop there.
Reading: 1.5 kV
